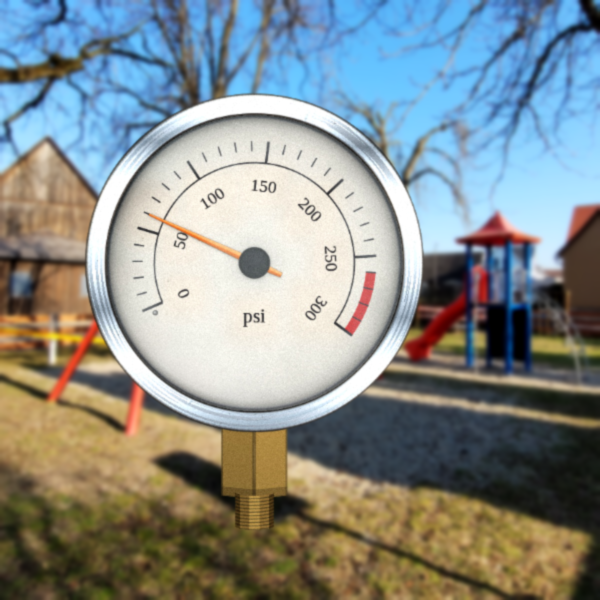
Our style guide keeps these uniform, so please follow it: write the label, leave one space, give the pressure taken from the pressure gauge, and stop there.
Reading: 60 psi
